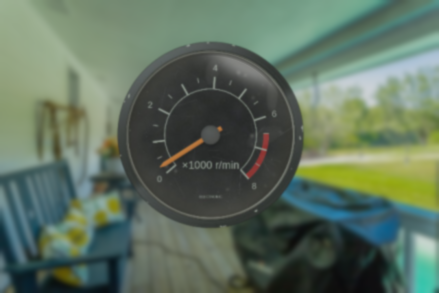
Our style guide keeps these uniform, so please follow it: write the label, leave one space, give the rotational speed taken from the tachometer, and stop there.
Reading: 250 rpm
